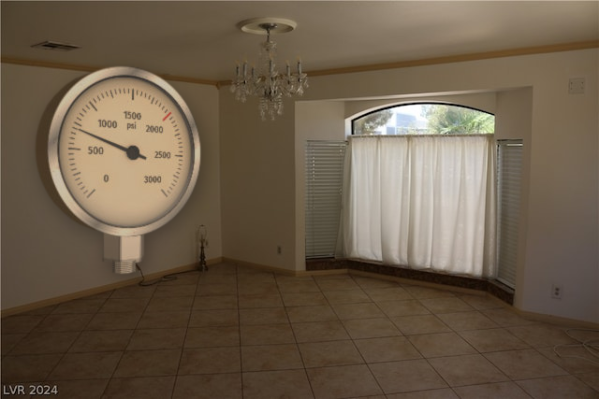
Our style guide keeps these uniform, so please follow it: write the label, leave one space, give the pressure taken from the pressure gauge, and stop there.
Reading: 700 psi
